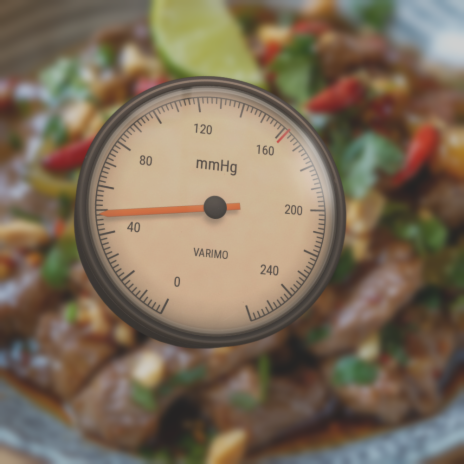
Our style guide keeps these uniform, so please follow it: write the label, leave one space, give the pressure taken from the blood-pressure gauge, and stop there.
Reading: 48 mmHg
